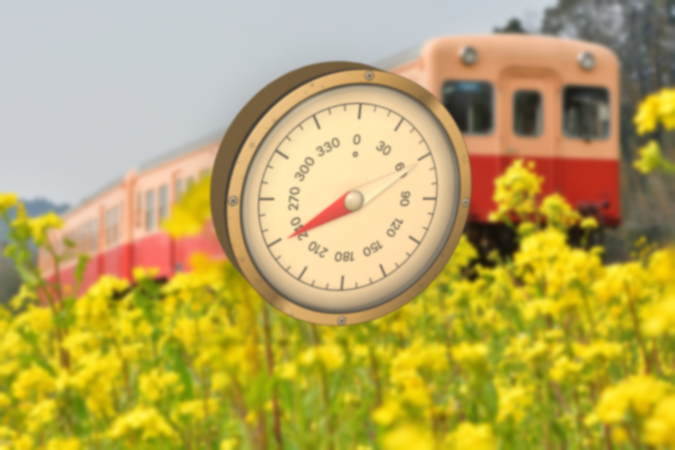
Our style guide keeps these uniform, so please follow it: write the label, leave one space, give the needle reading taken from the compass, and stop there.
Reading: 240 °
